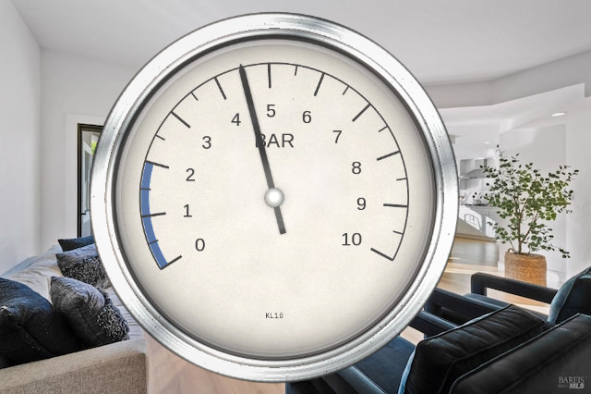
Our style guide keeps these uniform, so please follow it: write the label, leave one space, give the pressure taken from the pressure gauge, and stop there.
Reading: 4.5 bar
